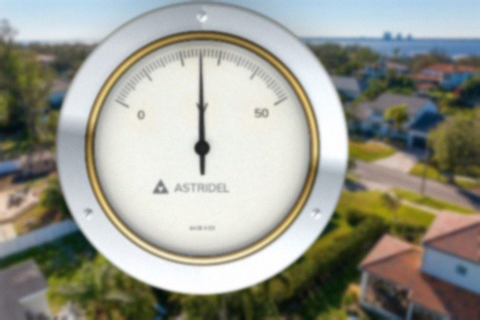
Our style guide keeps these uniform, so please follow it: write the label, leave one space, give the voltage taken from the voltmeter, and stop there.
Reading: 25 V
